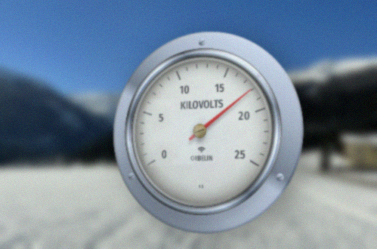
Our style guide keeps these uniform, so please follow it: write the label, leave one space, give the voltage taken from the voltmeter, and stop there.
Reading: 18 kV
